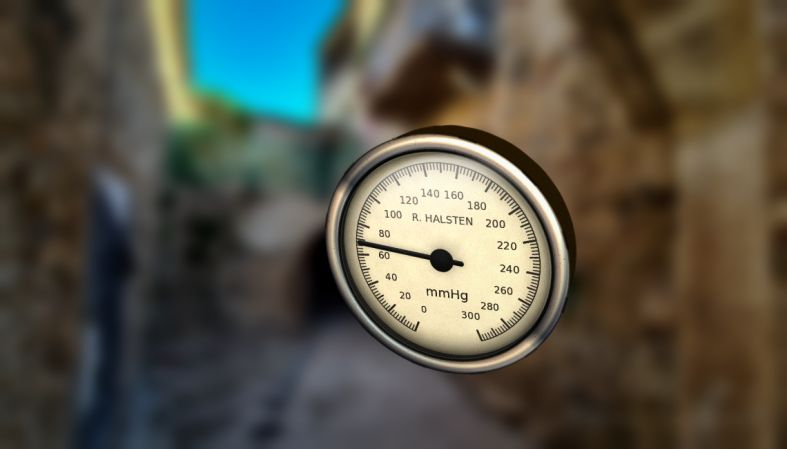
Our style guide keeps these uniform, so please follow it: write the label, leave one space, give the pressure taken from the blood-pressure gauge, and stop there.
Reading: 70 mmHg
